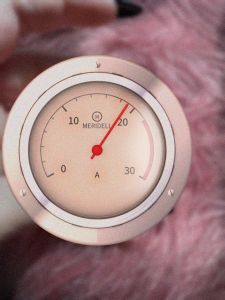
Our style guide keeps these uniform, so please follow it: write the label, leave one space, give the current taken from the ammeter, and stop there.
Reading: 19 A
